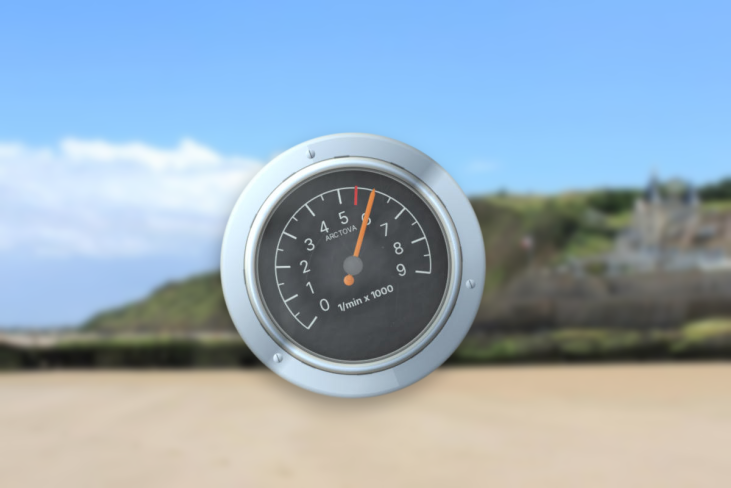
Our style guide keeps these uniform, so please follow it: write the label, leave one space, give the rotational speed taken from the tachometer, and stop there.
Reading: 6000 rpm
